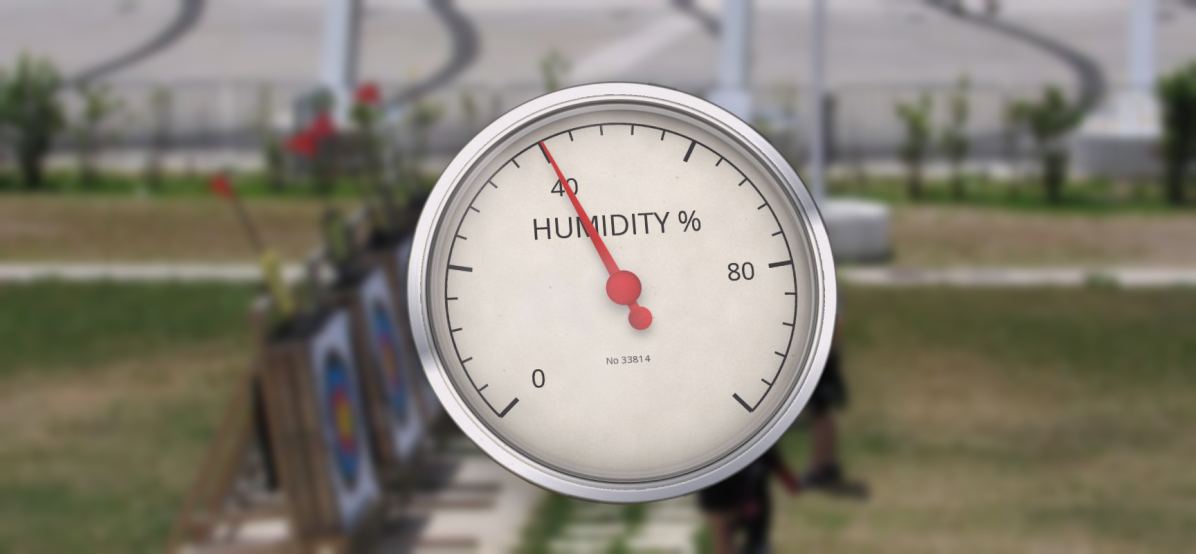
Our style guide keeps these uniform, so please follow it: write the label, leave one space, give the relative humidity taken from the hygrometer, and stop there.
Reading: 40 %
